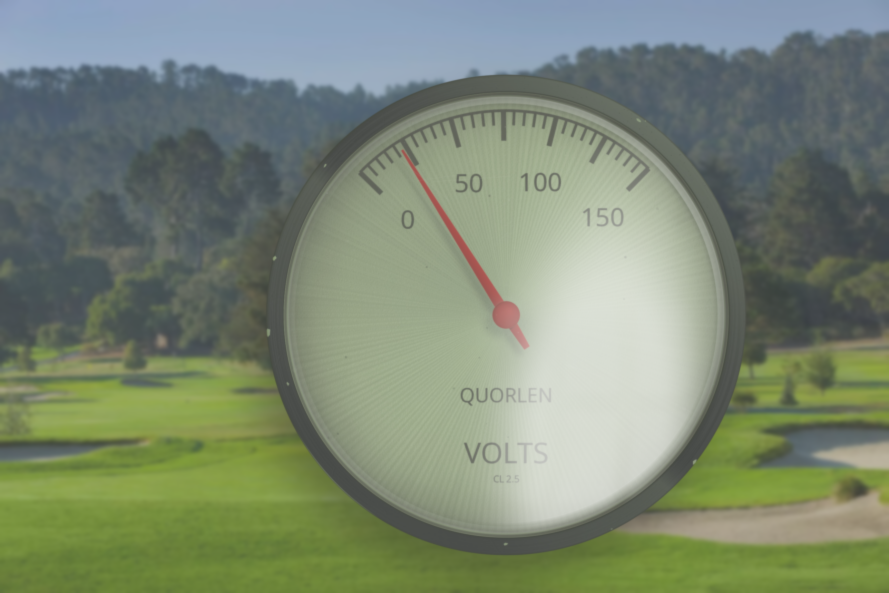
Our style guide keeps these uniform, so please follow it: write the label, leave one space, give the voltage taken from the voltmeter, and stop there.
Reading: 22.5 V
